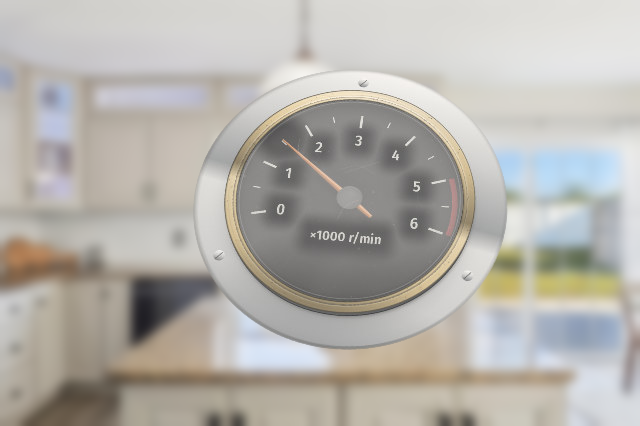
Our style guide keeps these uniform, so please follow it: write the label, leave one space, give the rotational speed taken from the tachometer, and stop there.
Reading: 1500 rpm
